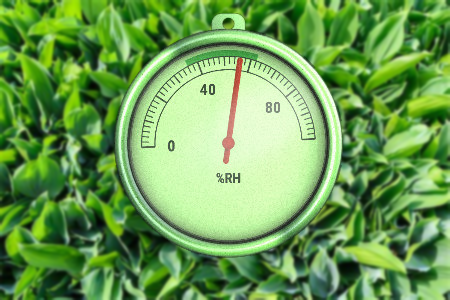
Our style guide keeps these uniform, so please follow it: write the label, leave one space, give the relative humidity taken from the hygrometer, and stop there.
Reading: 56 %
